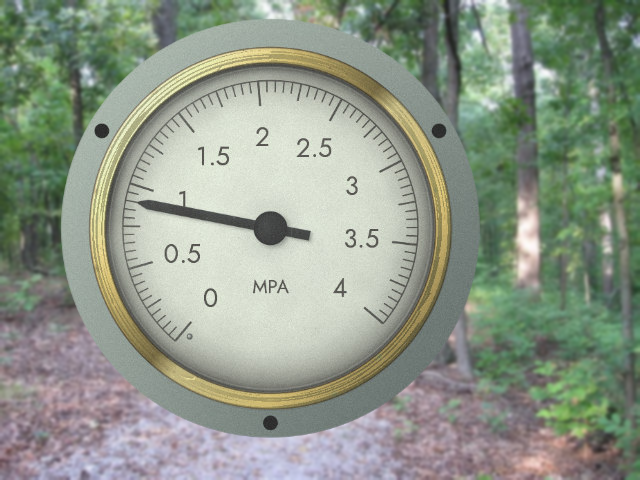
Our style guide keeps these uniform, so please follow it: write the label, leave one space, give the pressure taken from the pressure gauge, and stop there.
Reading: 0.9 MPa
